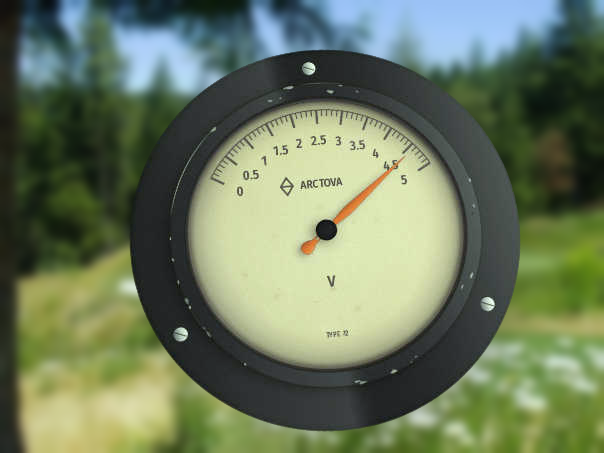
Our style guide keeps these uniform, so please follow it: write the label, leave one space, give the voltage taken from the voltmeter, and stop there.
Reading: 4.6 V
